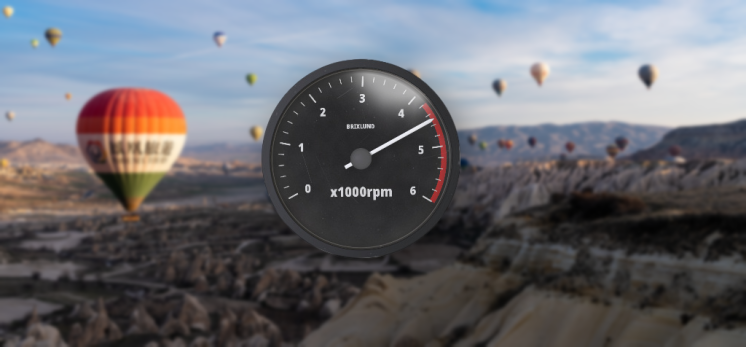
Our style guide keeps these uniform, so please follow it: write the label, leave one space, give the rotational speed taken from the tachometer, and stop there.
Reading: 4500 rpm
